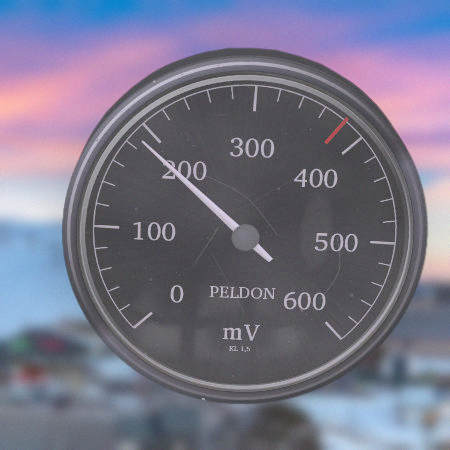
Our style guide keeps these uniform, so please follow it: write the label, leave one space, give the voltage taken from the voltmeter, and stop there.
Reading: 190 mV
